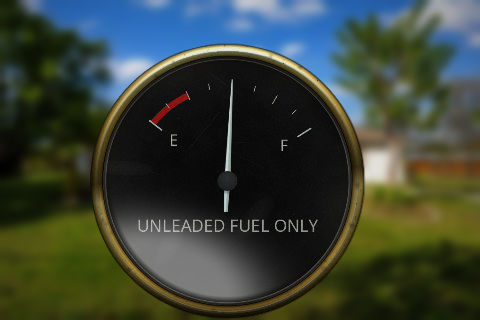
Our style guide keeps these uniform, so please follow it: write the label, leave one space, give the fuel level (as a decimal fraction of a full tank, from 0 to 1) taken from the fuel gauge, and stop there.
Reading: 0.5
